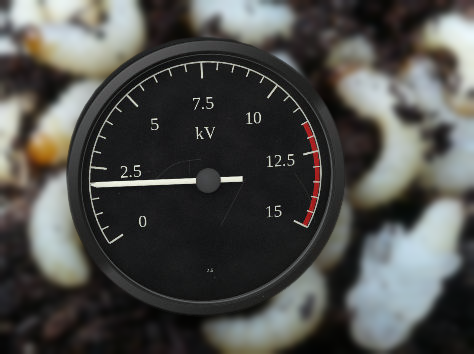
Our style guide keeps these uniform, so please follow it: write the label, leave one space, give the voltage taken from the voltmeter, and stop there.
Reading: 2 kV
